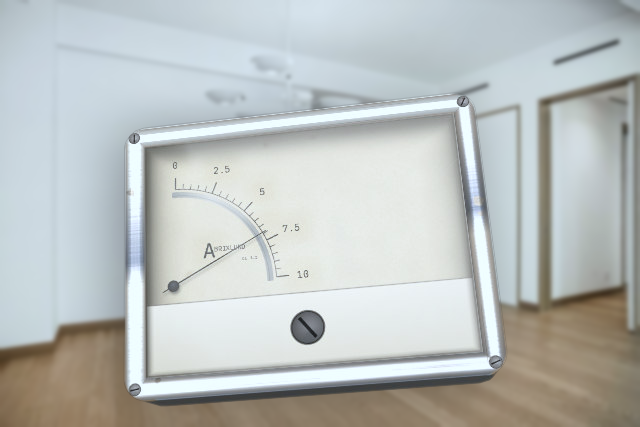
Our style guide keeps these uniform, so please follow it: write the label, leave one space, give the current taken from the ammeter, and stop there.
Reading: 7 A
